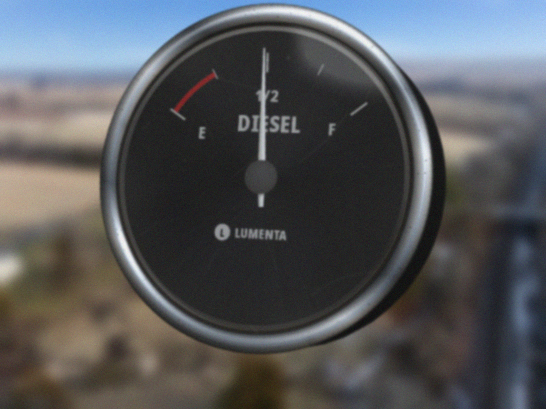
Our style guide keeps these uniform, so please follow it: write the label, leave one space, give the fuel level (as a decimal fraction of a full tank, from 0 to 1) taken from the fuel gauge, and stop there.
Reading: 0.5
